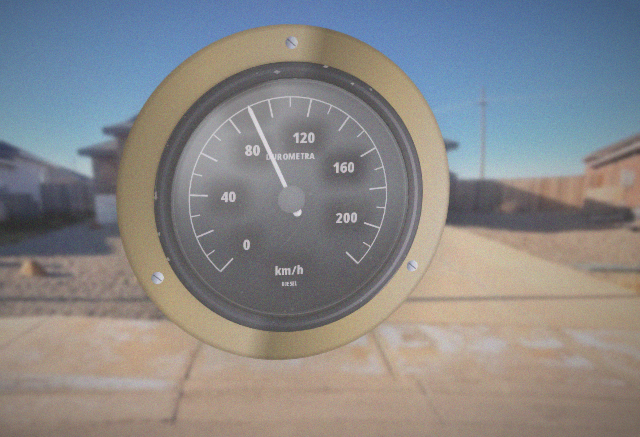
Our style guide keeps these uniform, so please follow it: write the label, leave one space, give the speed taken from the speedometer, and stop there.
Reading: 90 km/h
